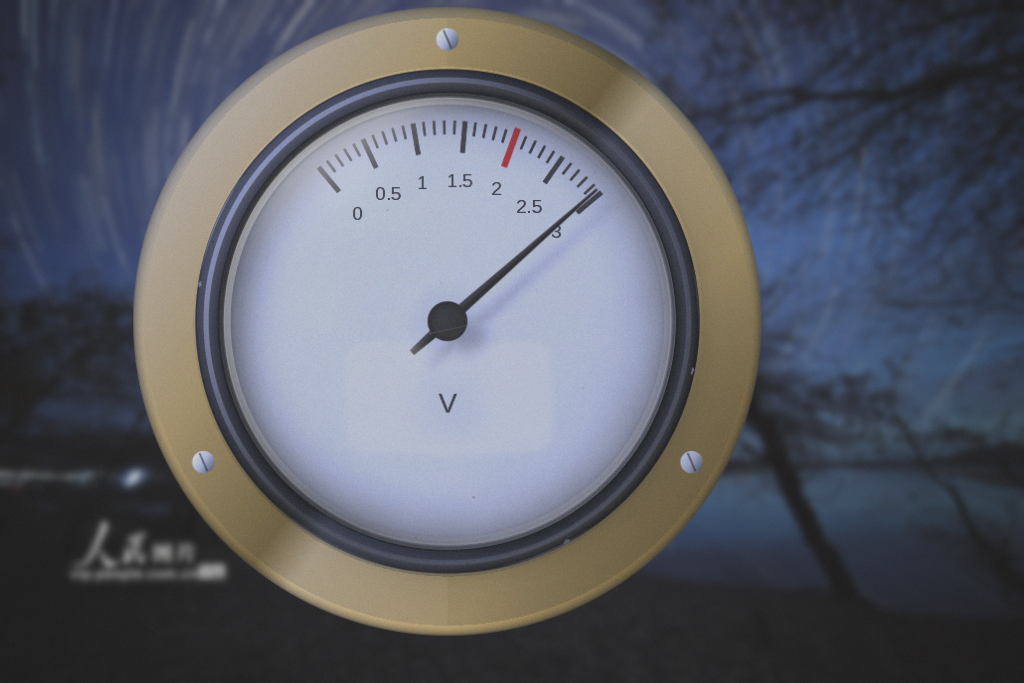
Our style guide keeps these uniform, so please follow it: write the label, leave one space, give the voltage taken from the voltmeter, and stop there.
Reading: 2.95 V
